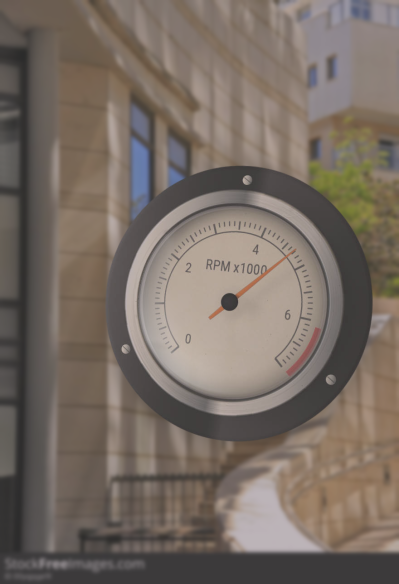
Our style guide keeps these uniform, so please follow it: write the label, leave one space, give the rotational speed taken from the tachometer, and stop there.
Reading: 4700 rpm
